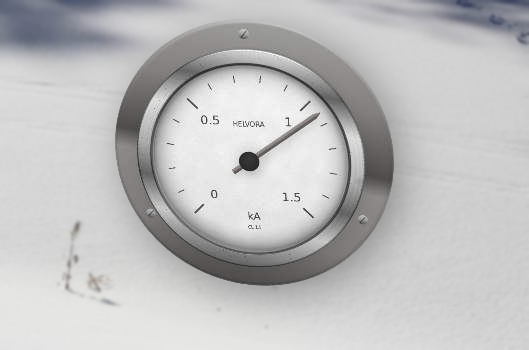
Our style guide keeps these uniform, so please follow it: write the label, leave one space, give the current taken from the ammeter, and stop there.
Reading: 1.05 kA
